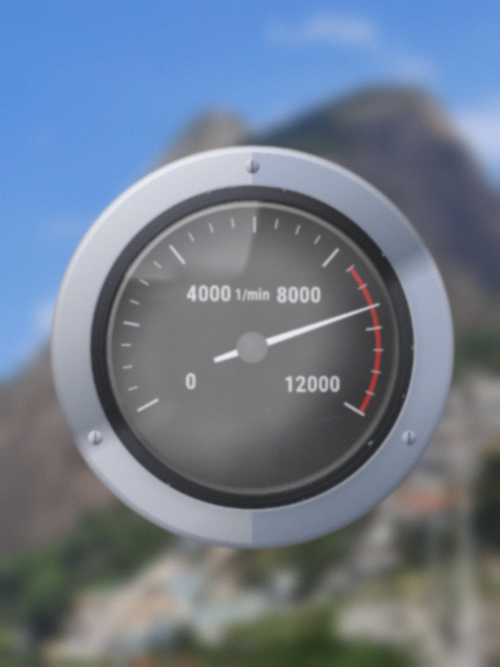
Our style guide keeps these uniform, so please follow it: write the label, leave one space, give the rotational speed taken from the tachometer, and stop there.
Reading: 9500 rpm
